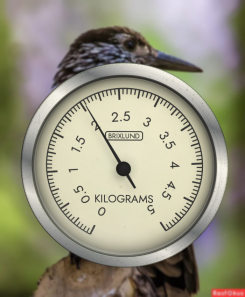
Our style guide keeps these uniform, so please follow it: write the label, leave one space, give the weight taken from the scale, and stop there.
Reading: 2.05 kg
